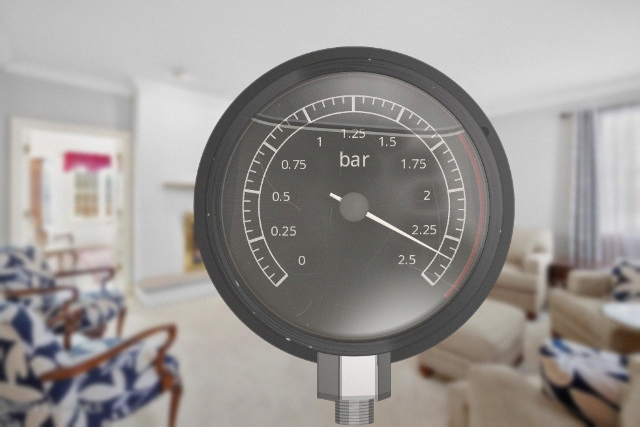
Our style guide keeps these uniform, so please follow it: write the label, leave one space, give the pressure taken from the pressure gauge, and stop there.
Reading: 2.35 bar
